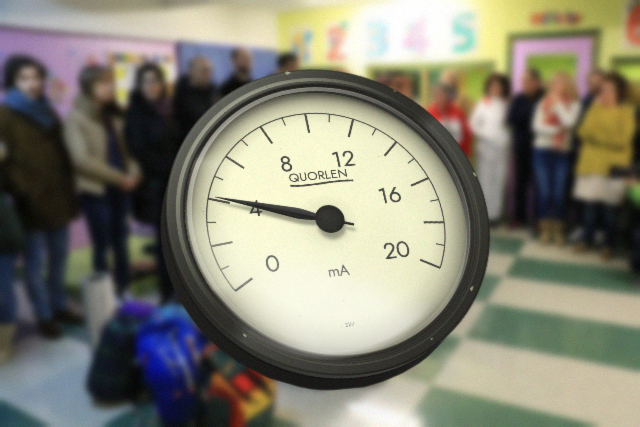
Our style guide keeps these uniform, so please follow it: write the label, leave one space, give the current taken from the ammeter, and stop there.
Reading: 4 mA
